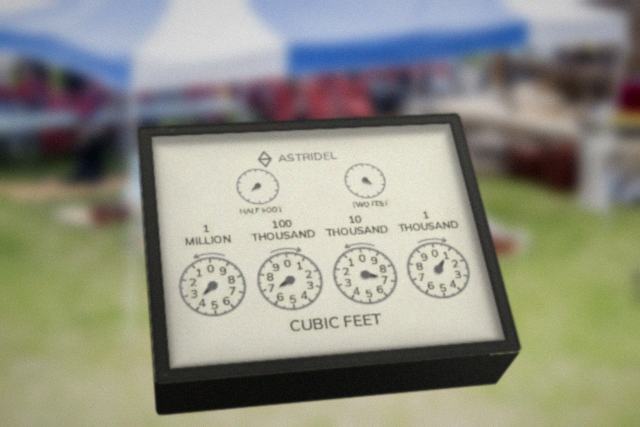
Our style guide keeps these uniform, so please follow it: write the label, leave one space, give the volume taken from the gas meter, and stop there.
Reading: 367100 ft³
